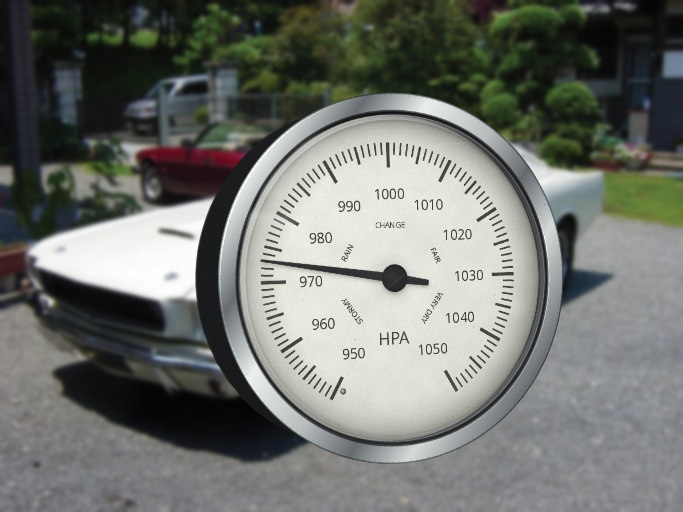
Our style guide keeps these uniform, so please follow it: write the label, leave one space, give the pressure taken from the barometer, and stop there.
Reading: 973 hPa
